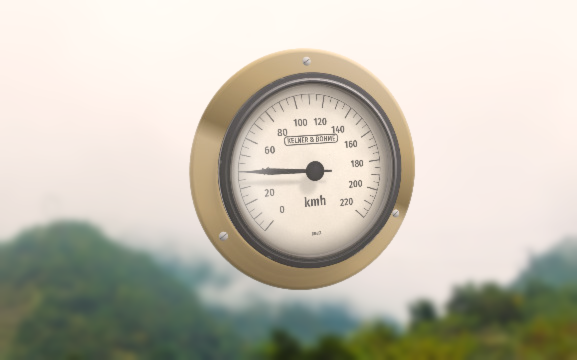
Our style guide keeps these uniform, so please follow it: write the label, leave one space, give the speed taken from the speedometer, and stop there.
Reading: 40 km/h
